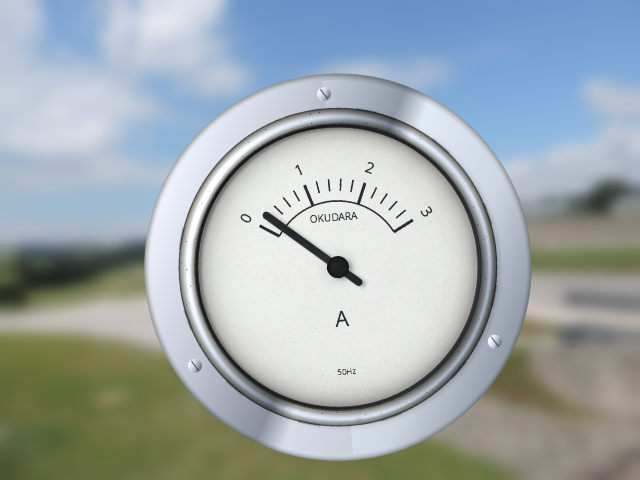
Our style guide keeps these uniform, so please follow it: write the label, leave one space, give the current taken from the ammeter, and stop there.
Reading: 0.2 A
